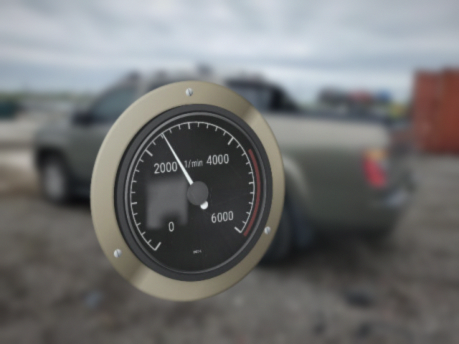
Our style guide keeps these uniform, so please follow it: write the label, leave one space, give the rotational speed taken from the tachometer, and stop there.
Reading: 2400 rpm
